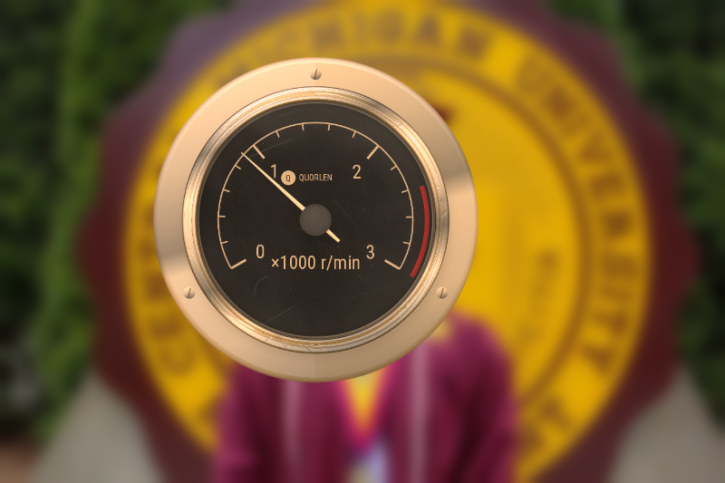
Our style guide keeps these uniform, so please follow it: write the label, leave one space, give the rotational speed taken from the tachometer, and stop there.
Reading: 900 rpm
